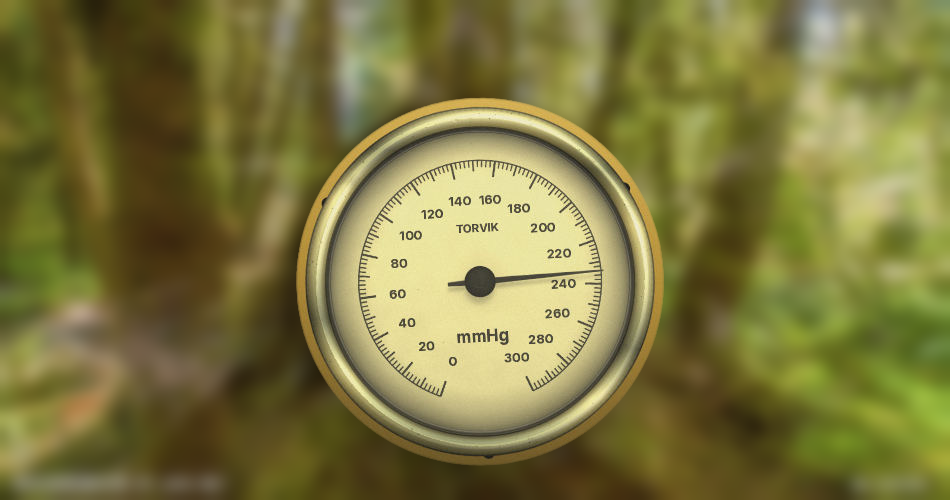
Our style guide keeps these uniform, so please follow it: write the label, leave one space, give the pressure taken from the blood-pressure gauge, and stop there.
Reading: 234 mmHg
